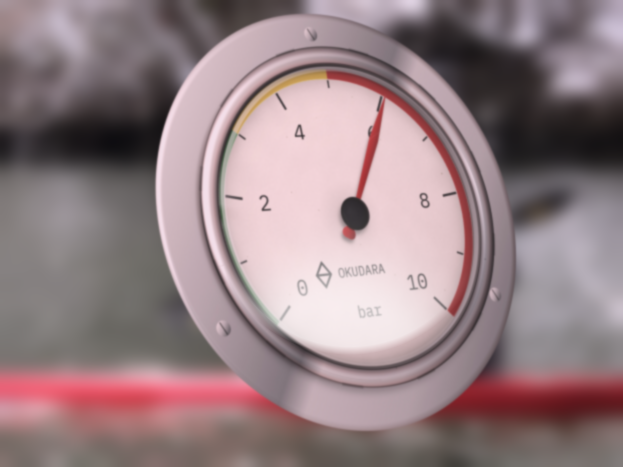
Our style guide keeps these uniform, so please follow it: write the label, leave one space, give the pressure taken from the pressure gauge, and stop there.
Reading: 6 bar
